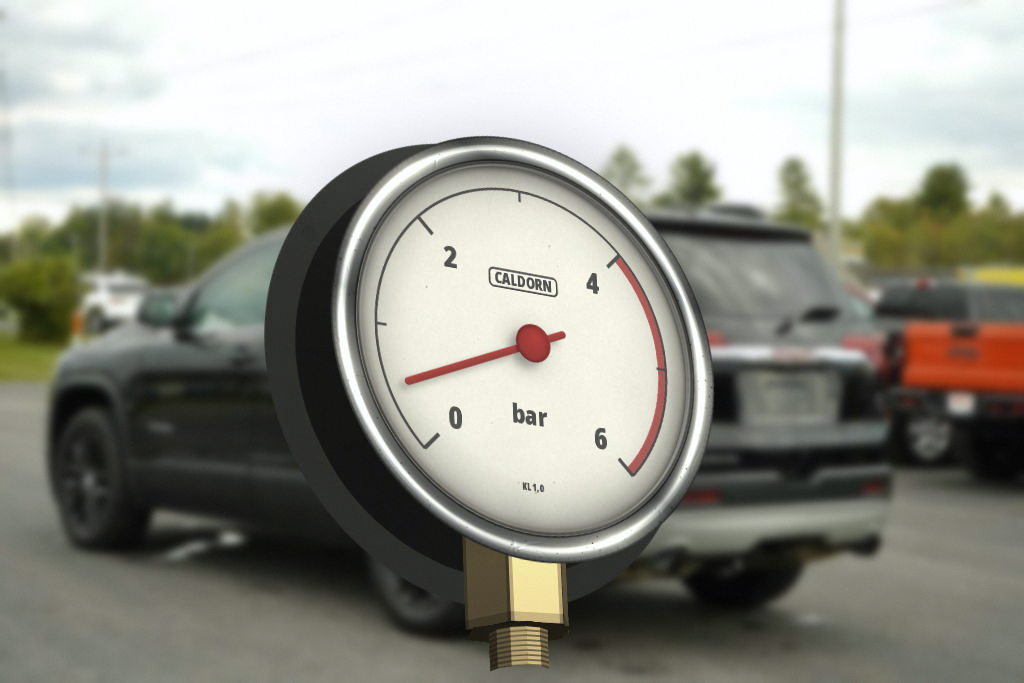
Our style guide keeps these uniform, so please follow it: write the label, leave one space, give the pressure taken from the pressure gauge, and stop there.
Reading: 0.5 bar
